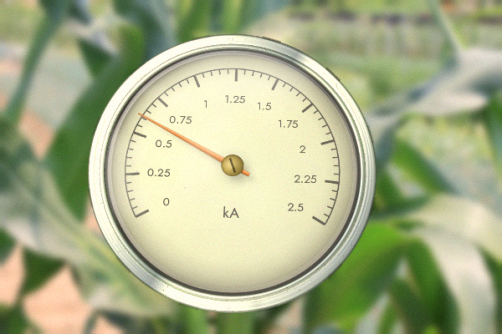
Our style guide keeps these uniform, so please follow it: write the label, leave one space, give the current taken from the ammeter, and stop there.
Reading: 0.6 kA
